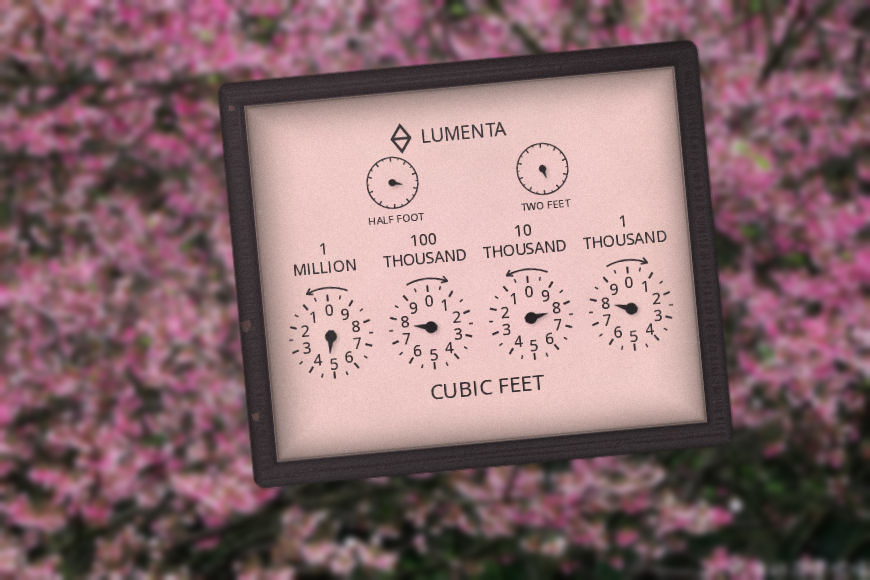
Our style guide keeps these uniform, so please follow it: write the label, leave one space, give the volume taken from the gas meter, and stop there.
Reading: 477800 ft³
